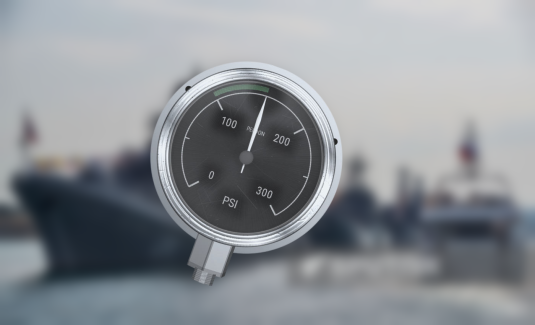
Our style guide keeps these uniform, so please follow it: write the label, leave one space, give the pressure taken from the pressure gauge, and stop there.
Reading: 150 psi
